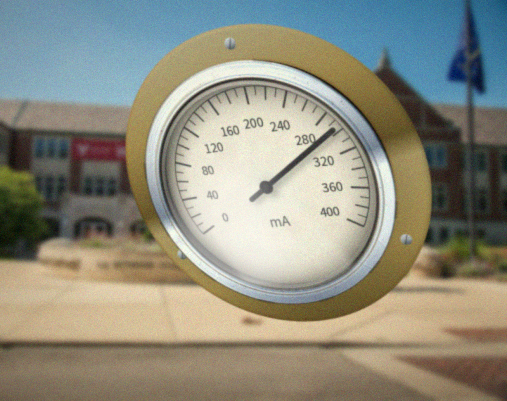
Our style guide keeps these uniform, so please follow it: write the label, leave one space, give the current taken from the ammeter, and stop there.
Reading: 295 mA
